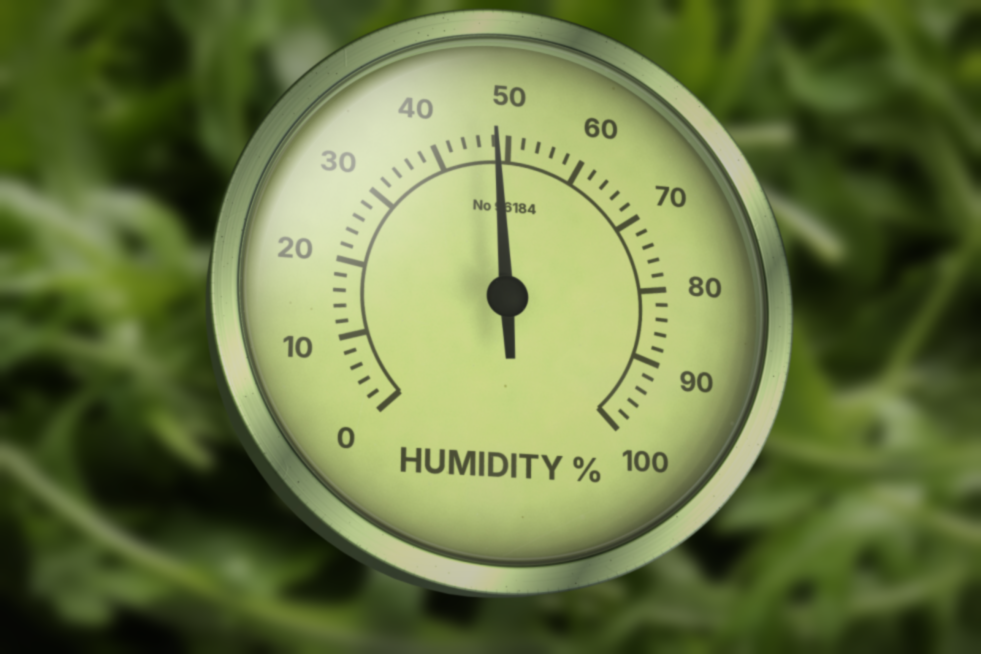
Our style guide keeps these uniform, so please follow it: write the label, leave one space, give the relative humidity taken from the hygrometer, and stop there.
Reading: 48 %
